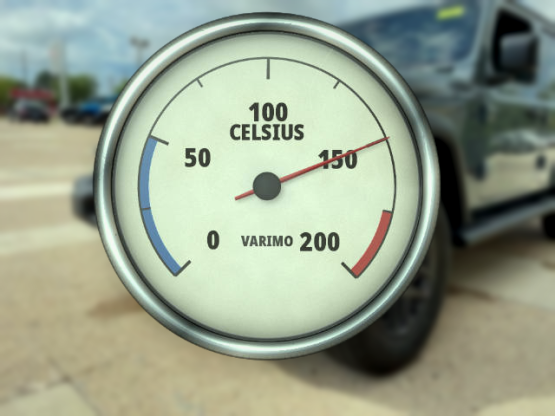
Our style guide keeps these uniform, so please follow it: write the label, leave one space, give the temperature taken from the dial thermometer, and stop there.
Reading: 150 °C
